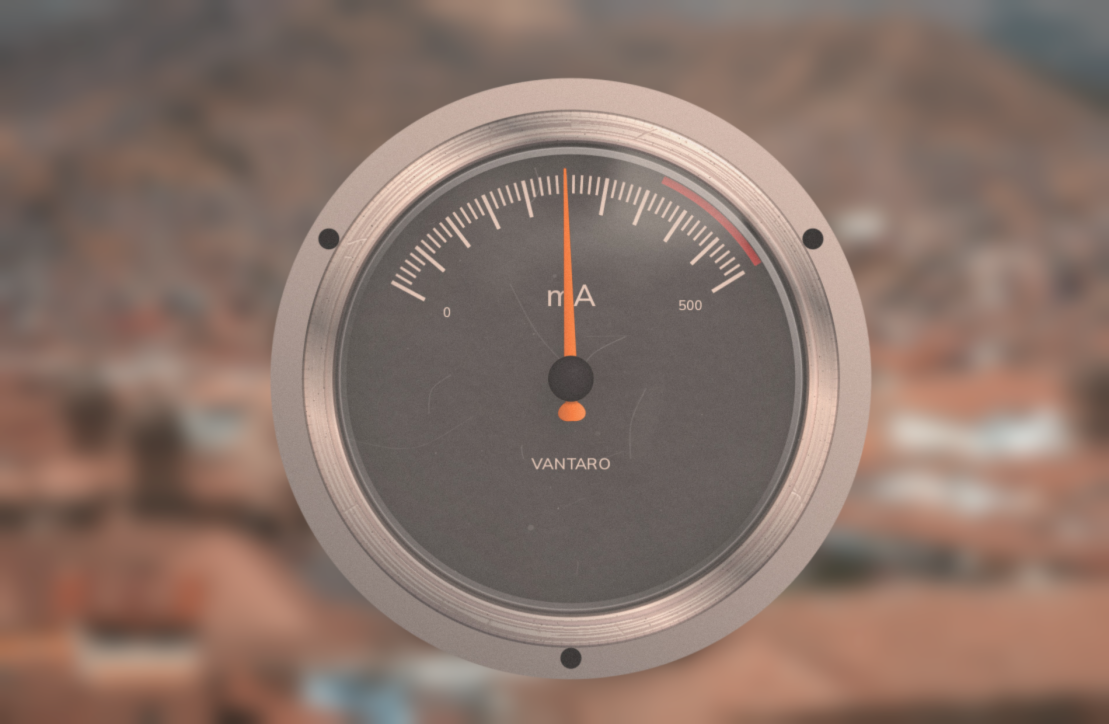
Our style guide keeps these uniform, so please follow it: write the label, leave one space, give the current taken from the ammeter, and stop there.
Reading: 250 mA
